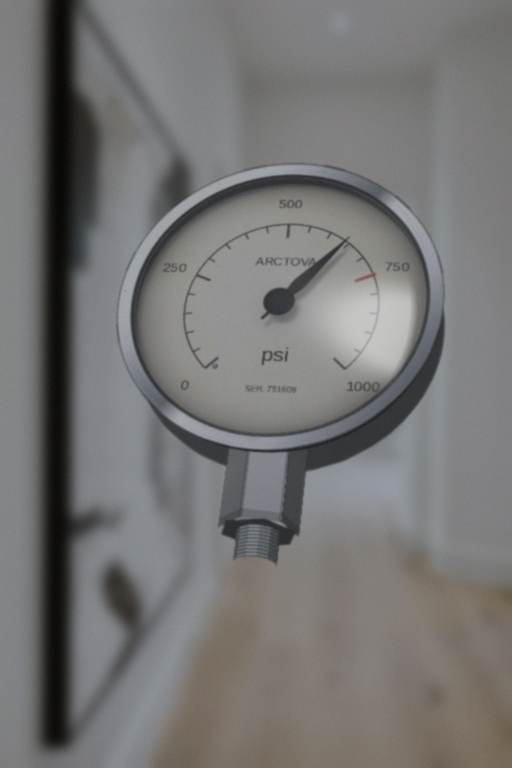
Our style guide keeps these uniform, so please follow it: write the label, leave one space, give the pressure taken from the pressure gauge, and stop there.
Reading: 650 psi
